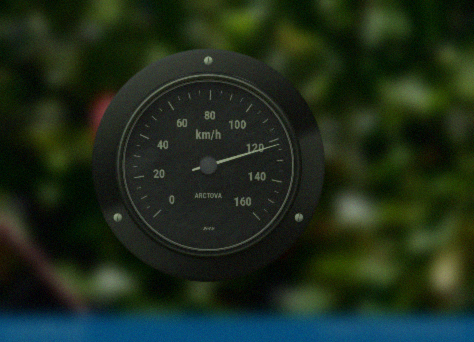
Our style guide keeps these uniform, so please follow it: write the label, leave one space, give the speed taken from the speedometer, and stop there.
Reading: 122.5 km/h
